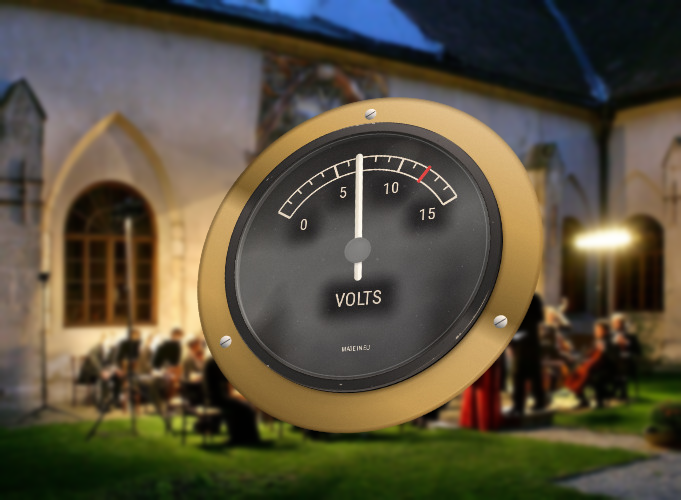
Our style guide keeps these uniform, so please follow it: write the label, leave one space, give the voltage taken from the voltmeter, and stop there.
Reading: 7 V
